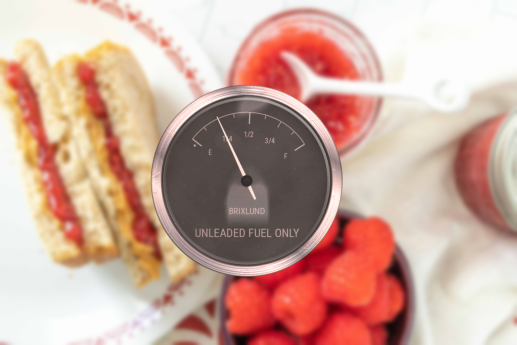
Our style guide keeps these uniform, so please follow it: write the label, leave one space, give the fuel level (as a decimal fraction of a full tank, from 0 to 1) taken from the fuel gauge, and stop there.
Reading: 0.25
